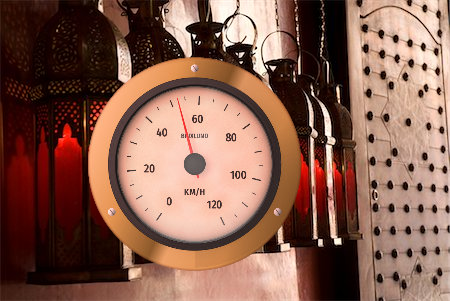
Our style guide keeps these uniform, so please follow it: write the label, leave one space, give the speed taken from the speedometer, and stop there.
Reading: 52.5 km/h
